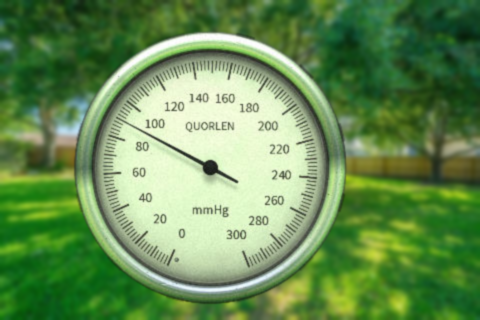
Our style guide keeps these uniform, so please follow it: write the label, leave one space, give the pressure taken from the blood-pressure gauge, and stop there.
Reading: 90 mmHg
